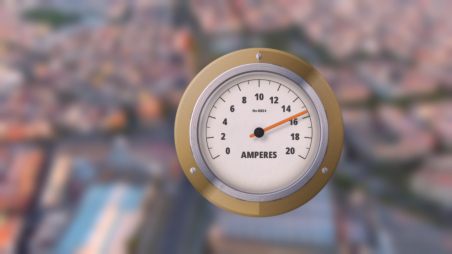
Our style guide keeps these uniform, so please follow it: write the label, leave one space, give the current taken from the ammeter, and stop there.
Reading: 15.5 A
